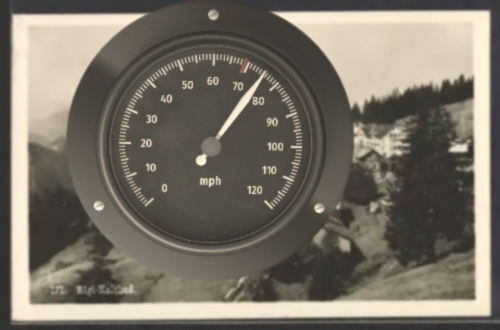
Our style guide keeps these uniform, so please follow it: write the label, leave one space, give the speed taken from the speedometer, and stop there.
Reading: 75 mph
